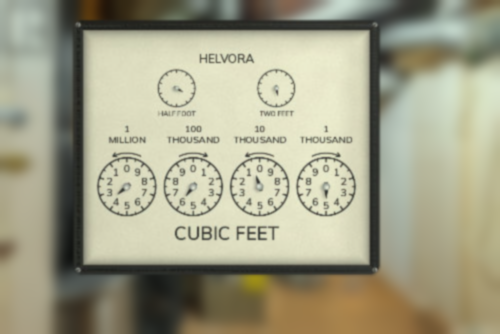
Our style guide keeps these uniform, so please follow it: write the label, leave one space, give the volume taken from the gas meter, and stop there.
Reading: 360500 ft³
